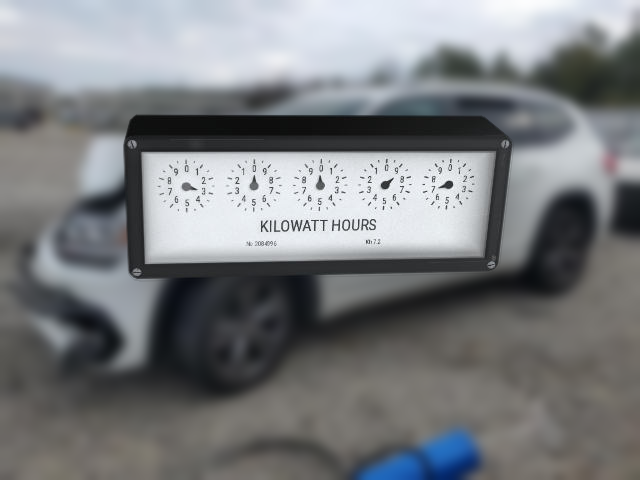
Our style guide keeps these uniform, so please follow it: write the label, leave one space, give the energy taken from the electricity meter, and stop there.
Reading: 29987 kWh
